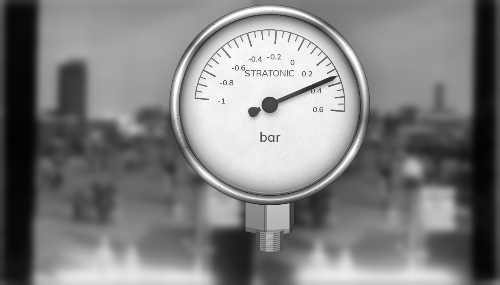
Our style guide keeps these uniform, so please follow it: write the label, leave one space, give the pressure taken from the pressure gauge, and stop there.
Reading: 0.35 bar
